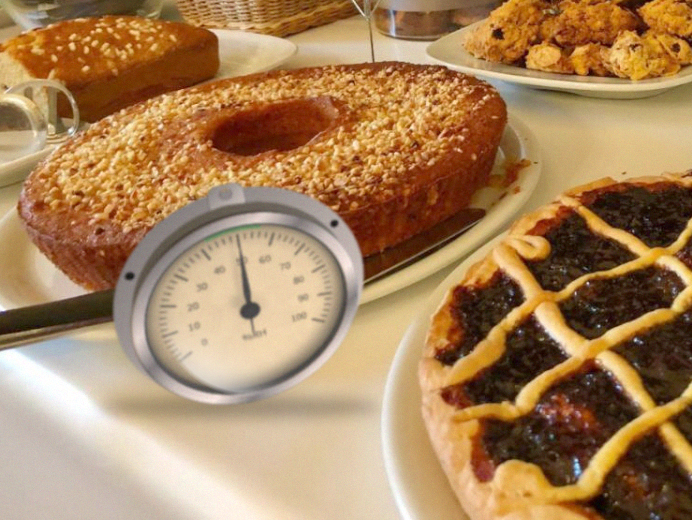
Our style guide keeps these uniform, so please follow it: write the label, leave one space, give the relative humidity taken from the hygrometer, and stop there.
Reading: 50 %
